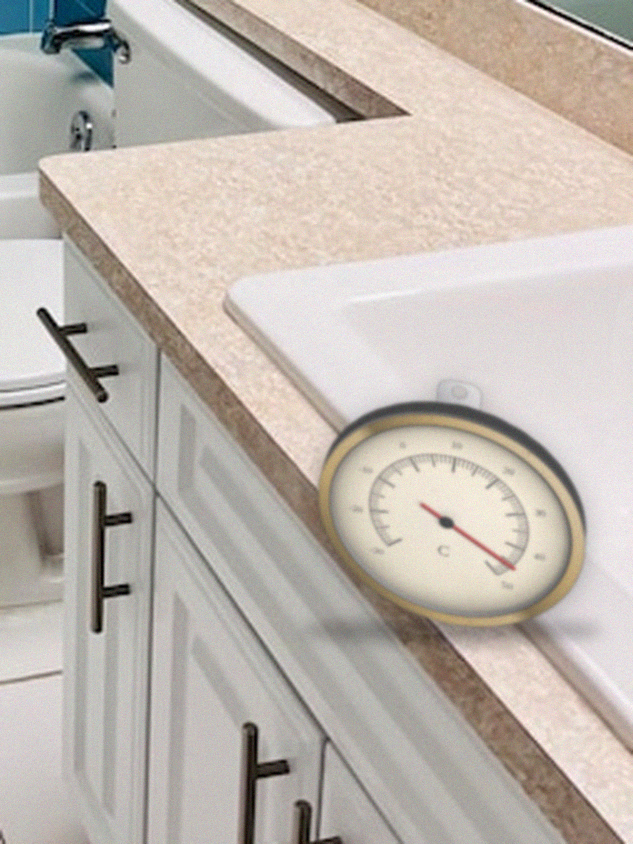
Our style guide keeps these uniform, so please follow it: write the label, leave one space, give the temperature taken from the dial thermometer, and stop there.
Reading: 45 °C
